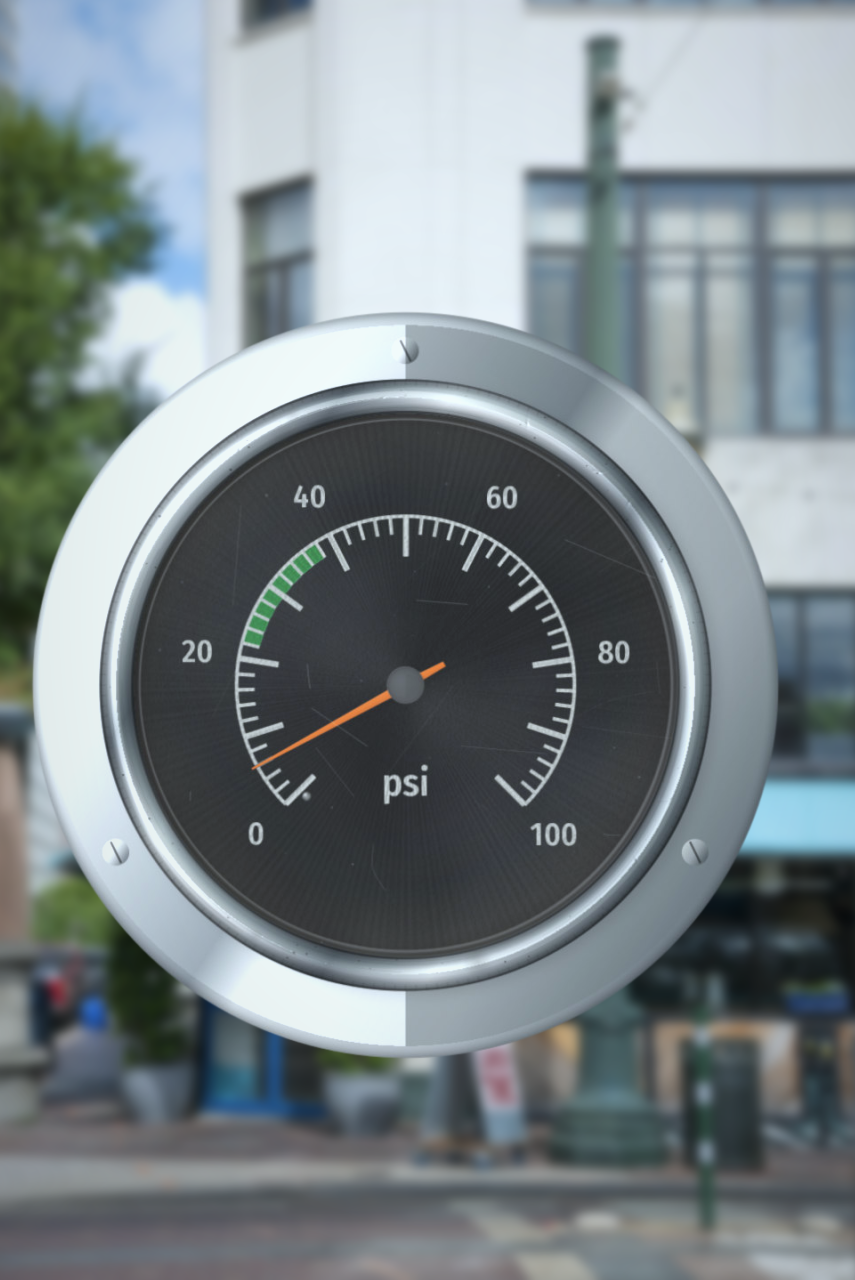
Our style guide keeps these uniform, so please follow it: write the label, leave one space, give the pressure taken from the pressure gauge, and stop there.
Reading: 6 psi
